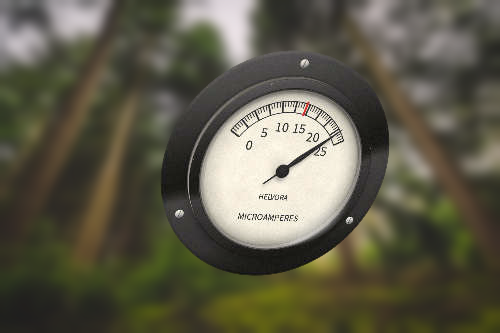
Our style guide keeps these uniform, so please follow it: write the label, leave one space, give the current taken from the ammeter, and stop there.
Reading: 22.5 µA
